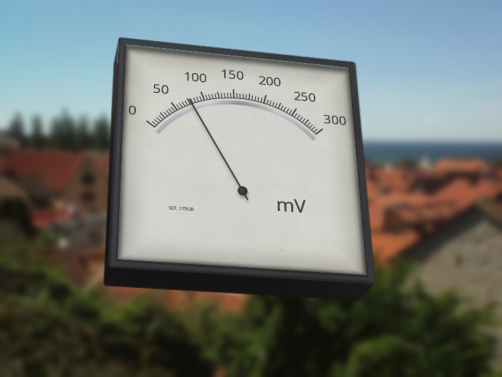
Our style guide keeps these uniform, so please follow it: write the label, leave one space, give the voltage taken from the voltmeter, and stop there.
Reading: 75 mV
